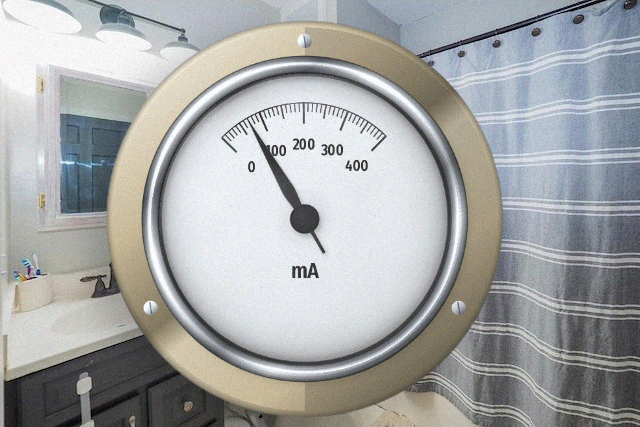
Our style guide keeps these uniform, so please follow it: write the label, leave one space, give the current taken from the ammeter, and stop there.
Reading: 70 mA
